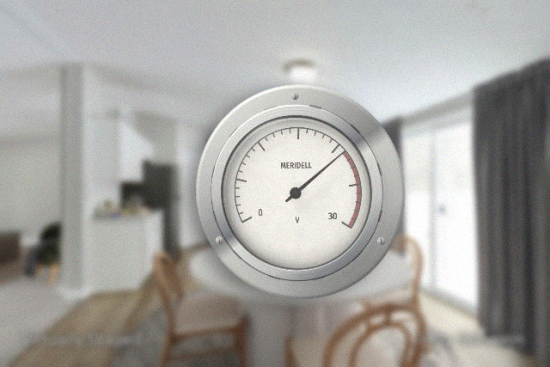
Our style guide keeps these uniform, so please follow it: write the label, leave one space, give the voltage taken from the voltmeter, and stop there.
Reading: 21 V
